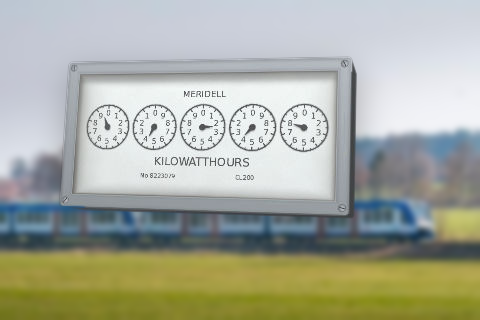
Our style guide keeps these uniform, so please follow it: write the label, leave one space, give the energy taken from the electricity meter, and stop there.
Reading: 94238 kWh
